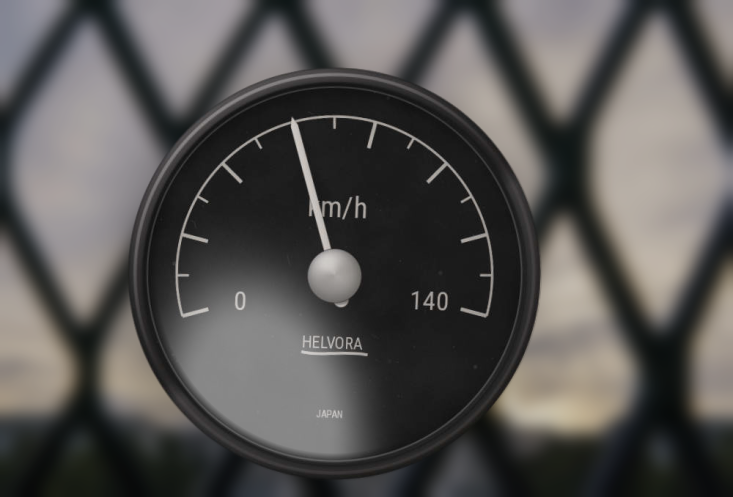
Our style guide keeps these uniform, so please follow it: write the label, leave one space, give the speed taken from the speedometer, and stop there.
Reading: 60 km/h
